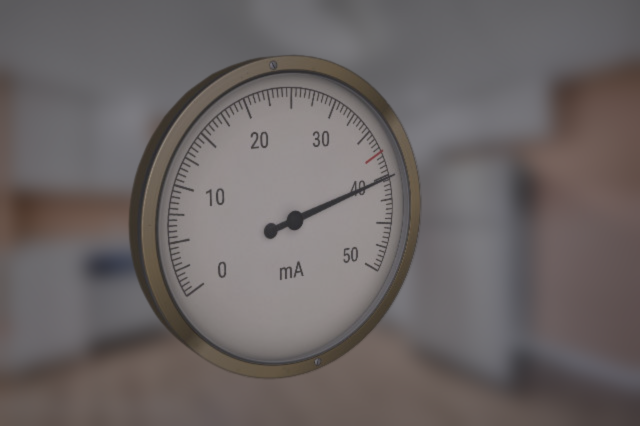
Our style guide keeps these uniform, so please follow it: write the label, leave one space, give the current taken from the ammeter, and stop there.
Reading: 40 mA
